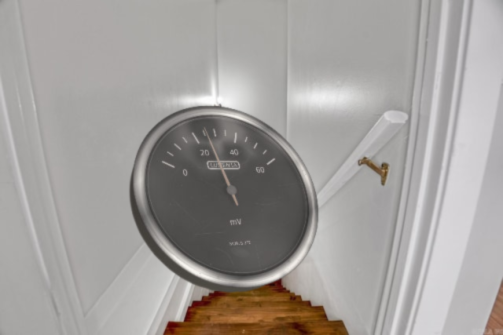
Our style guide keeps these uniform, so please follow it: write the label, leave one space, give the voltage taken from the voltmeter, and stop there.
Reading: 25 mV
